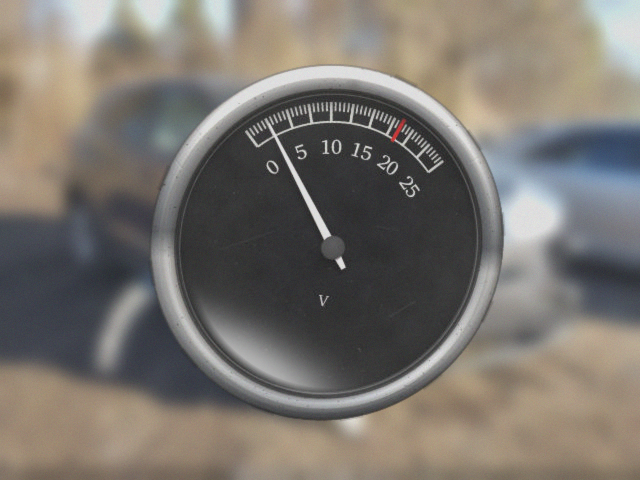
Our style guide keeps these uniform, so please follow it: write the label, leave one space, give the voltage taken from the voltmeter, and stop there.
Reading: 2.5 V
